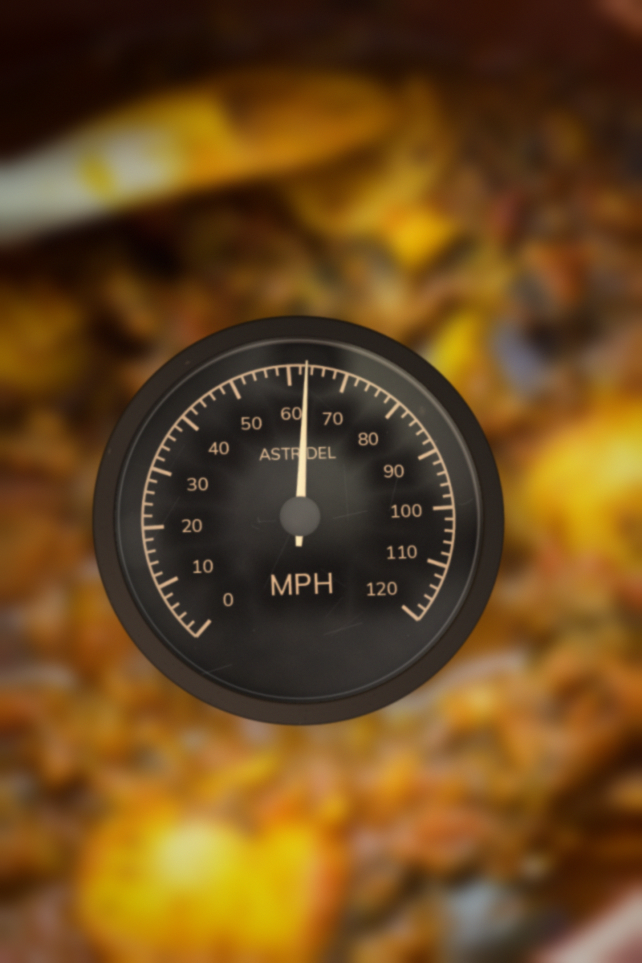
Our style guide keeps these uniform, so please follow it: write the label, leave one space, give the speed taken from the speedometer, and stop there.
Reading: 63 mph
